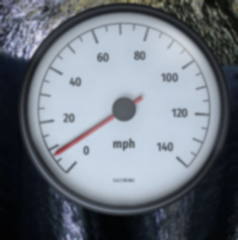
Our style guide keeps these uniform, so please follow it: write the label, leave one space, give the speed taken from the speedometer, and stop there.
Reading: 7.5 mph
